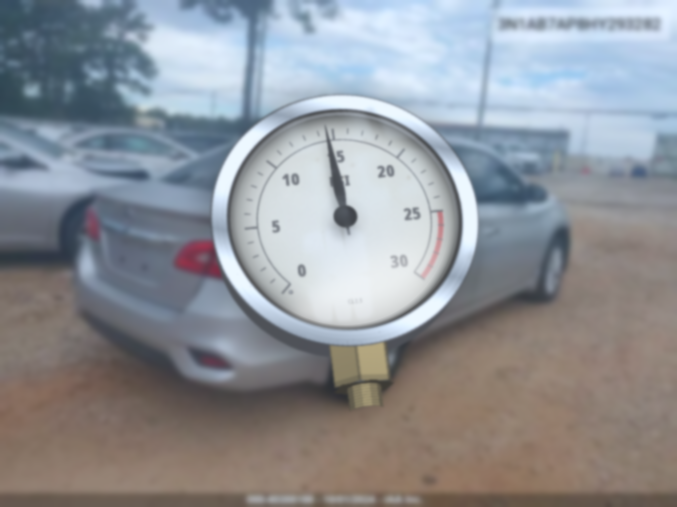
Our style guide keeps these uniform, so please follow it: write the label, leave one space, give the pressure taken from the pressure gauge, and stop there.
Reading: 14.5 psi
